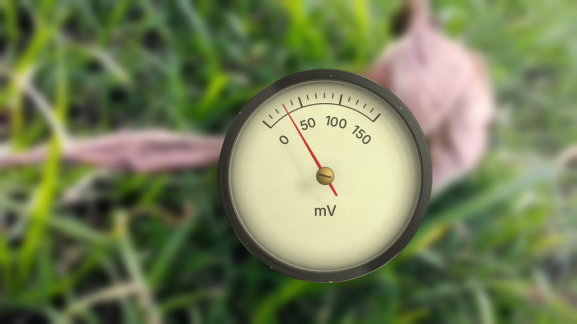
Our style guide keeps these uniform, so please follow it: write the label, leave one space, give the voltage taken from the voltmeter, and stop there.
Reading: 30 mV
